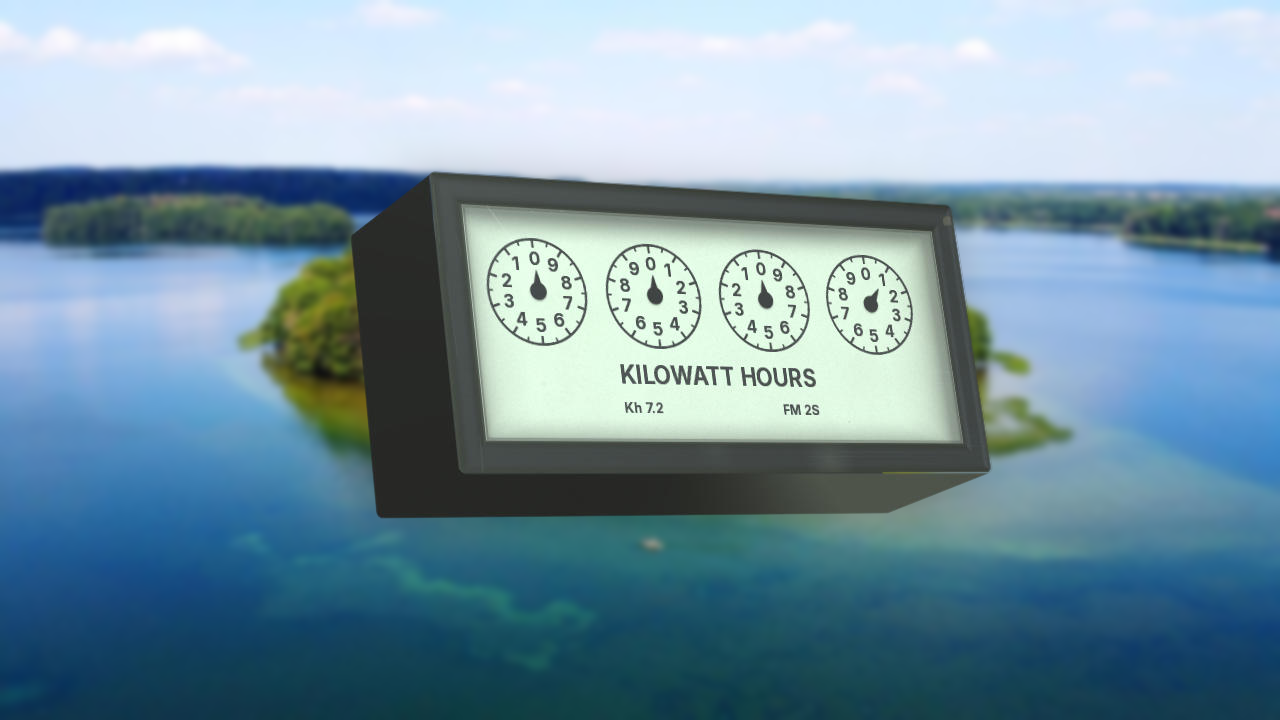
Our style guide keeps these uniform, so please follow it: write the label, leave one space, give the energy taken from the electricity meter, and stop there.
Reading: 1 kWh
